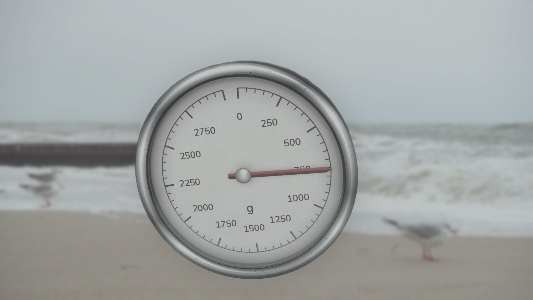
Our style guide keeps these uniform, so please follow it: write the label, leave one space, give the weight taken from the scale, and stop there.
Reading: 750 g
